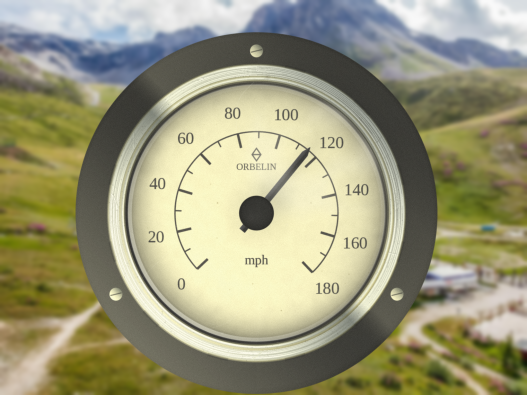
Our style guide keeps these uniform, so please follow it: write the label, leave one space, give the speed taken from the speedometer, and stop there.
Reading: 115 mph
